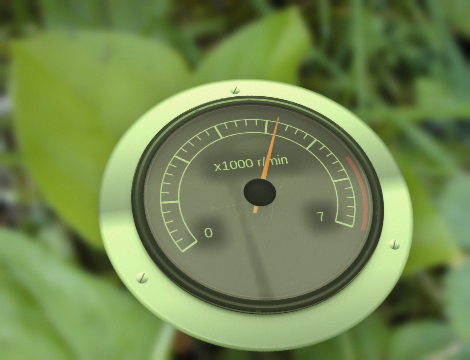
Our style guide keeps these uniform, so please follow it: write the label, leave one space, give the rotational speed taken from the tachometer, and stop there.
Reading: 4200 rpm
